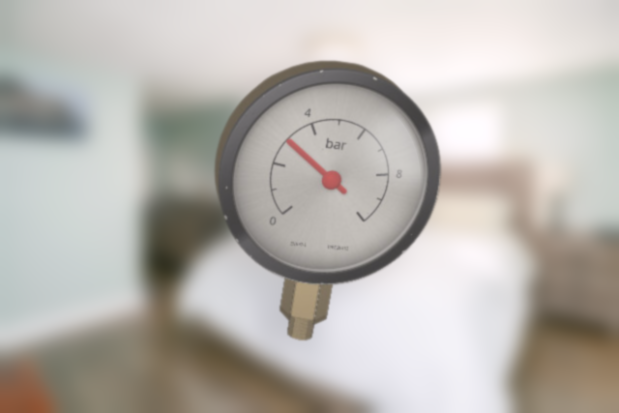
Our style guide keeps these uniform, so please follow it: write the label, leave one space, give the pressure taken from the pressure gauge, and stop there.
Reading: 3 bar
